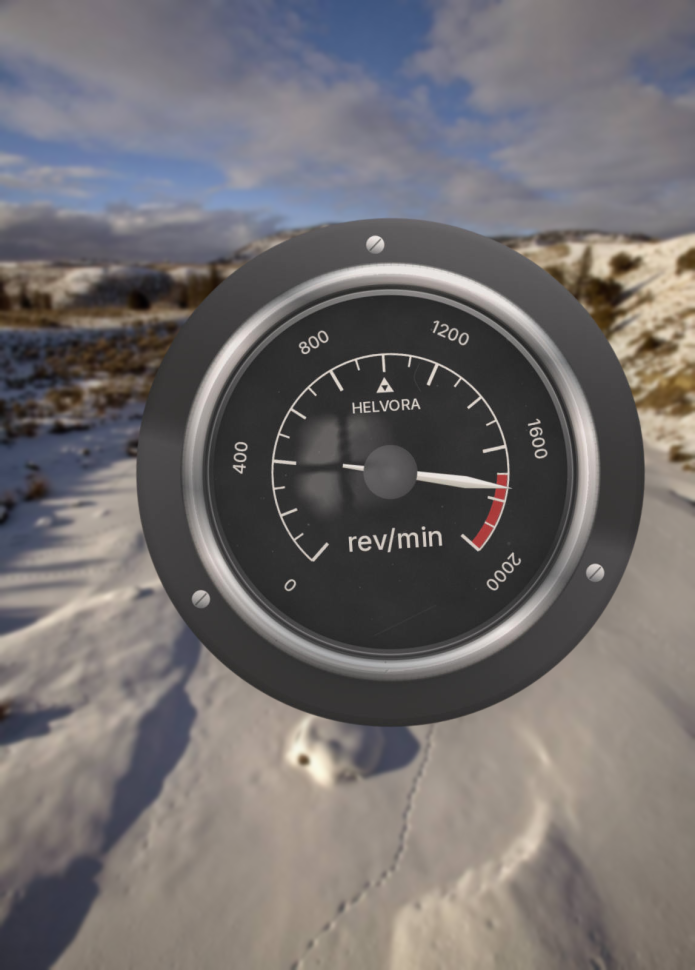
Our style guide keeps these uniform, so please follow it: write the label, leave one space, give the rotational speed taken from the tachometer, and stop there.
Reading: 1750 rpm
